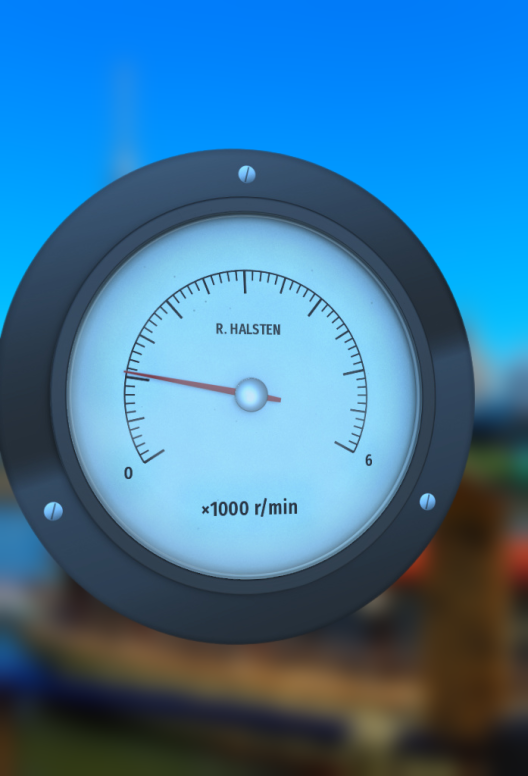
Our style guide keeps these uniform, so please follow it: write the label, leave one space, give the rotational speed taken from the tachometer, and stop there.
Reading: 1050 rpm
